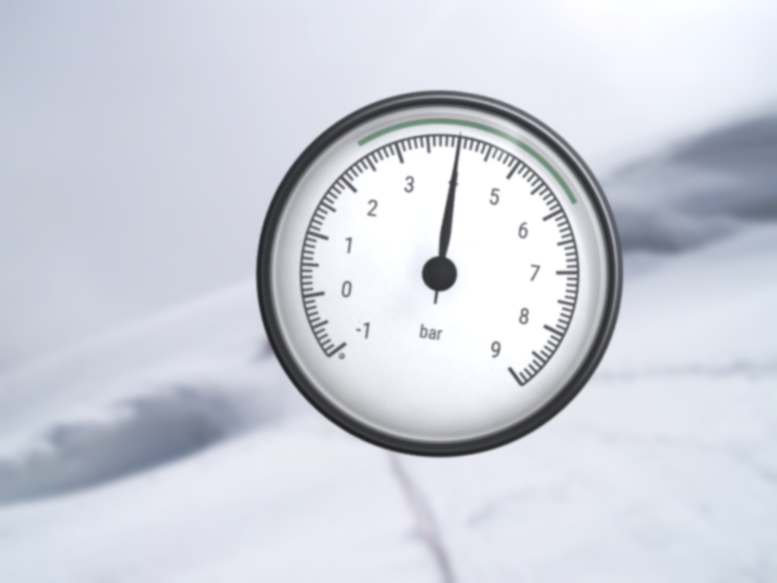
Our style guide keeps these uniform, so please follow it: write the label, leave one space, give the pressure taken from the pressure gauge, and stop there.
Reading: 4 bar
